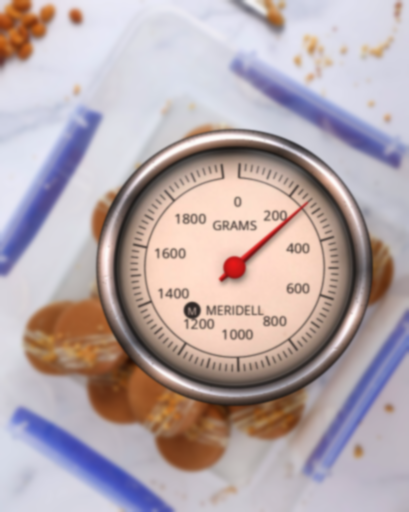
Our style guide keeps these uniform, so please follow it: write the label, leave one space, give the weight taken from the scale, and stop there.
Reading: 260 g
